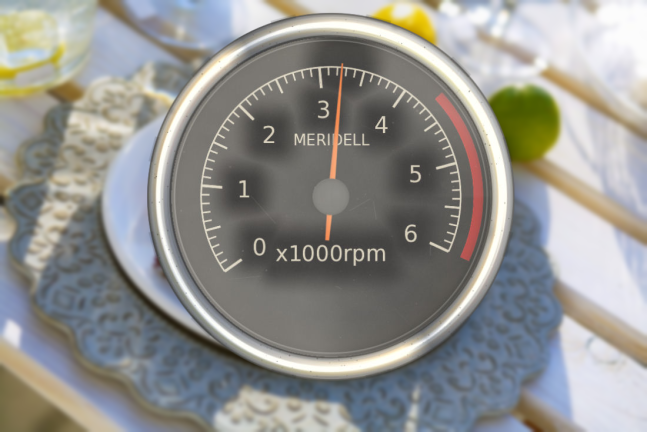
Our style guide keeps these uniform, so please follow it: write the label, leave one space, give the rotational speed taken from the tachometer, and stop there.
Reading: 3250 rpm
